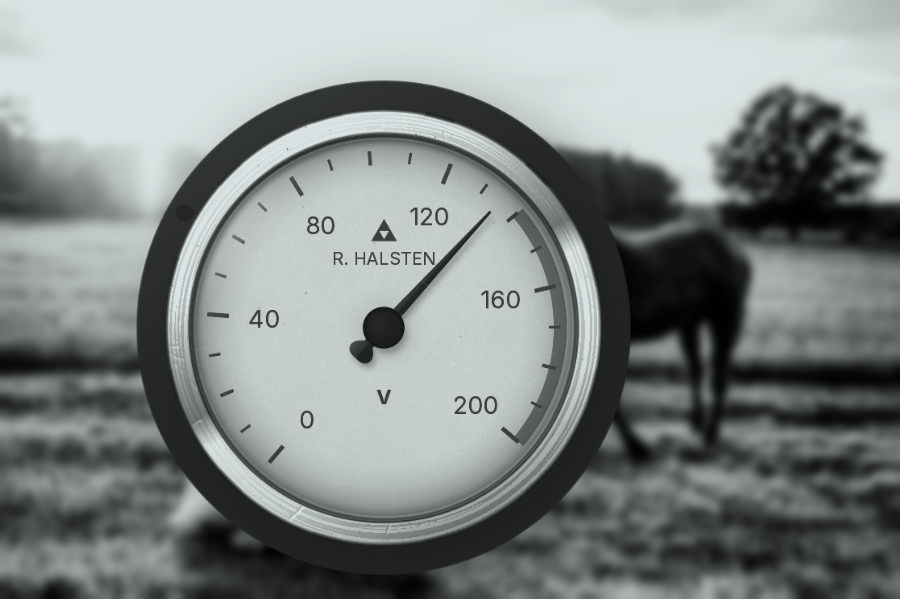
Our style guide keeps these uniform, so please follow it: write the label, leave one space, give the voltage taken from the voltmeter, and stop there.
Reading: 135 V
